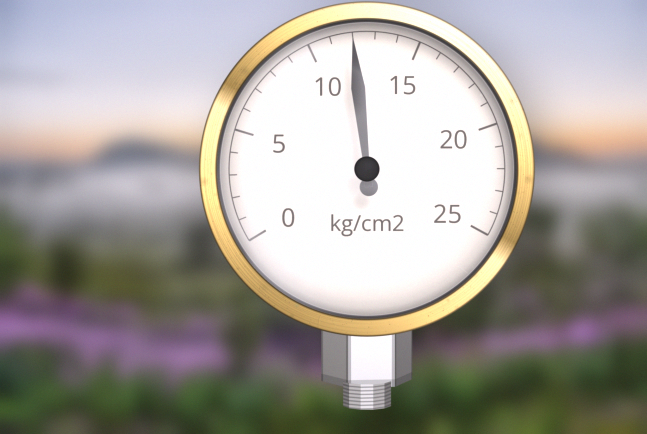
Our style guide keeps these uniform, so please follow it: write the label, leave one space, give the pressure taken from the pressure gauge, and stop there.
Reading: 12 kg/cm²
